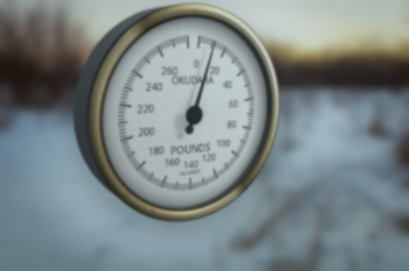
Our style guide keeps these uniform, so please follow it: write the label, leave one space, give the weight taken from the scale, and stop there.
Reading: 10 lb
